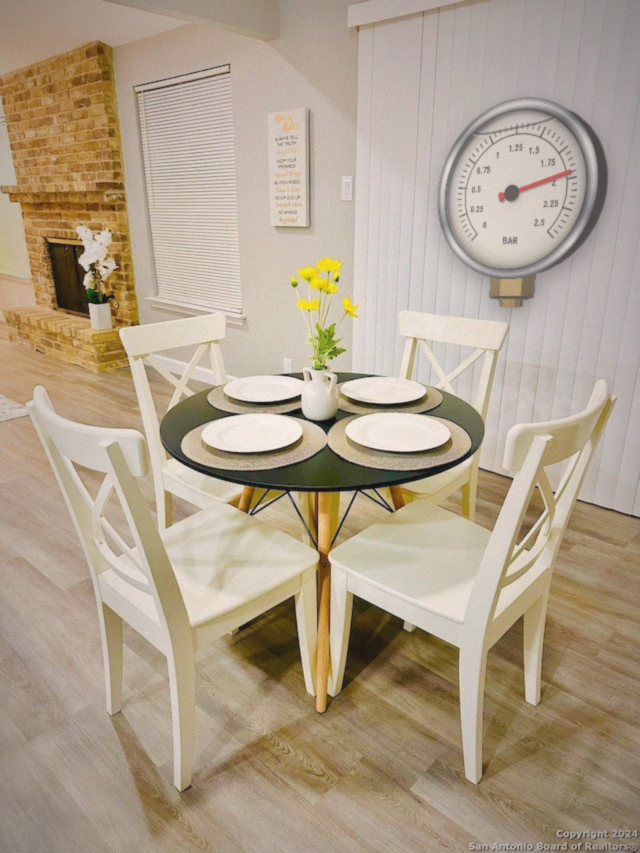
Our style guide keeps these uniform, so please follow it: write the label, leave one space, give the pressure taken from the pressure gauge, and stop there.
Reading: 1.95 bar
